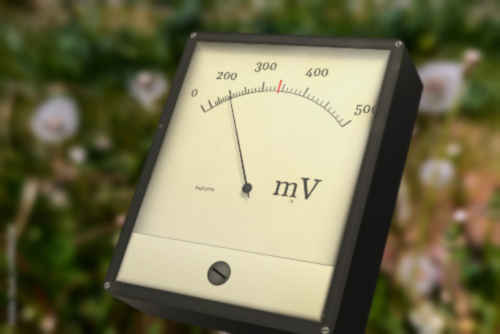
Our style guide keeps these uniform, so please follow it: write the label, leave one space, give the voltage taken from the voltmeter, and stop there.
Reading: 200 mV
